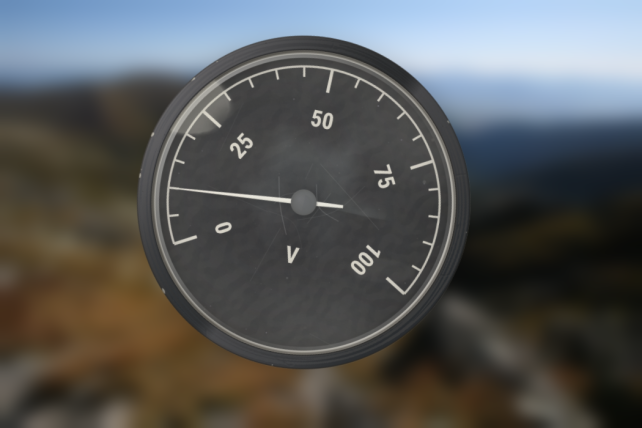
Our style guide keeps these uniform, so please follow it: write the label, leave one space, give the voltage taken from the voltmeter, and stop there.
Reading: 10 V
